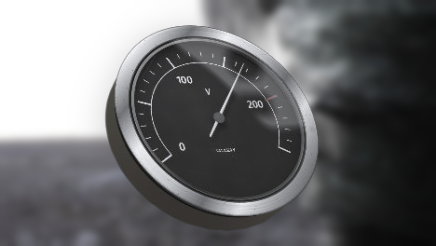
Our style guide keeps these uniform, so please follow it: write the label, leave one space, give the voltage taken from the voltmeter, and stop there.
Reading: 165 V
